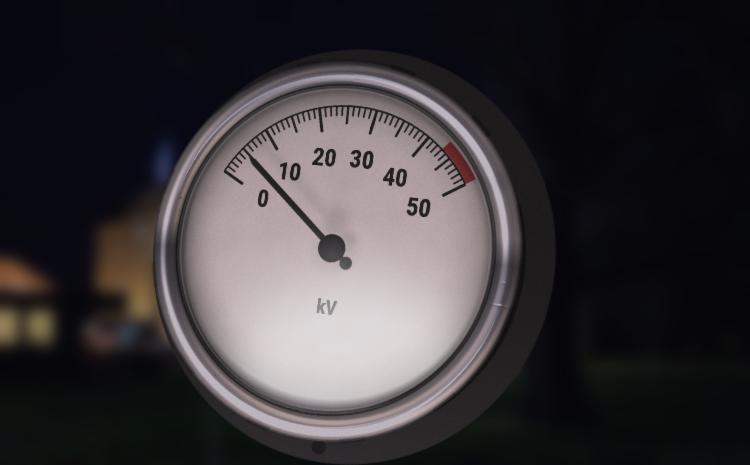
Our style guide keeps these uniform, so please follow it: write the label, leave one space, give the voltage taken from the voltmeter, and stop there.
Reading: 5 kV
